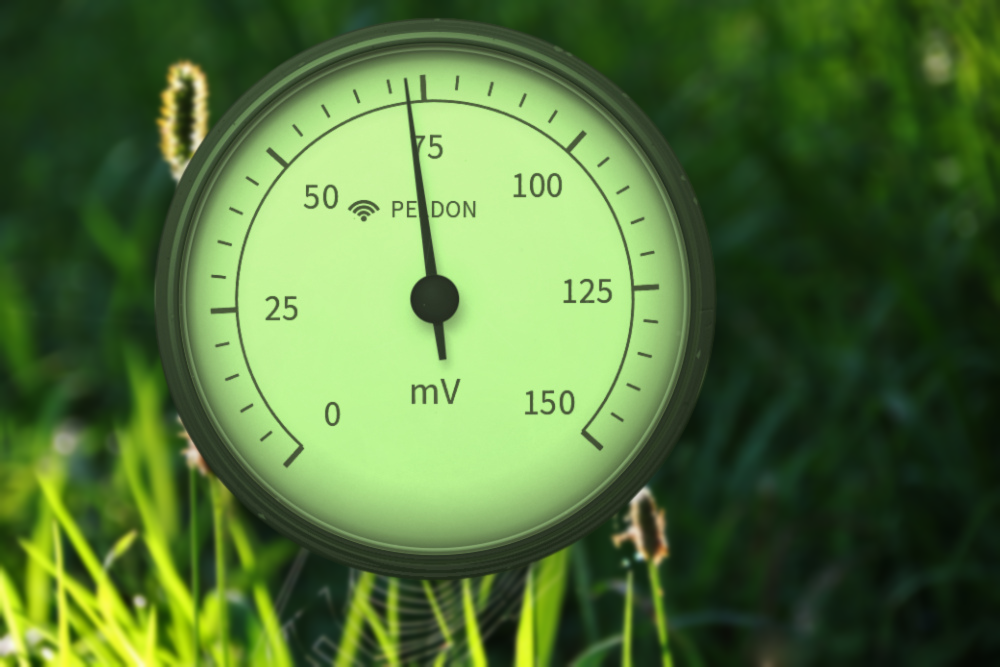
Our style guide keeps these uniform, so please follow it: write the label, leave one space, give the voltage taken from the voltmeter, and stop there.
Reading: 72.5 mV
